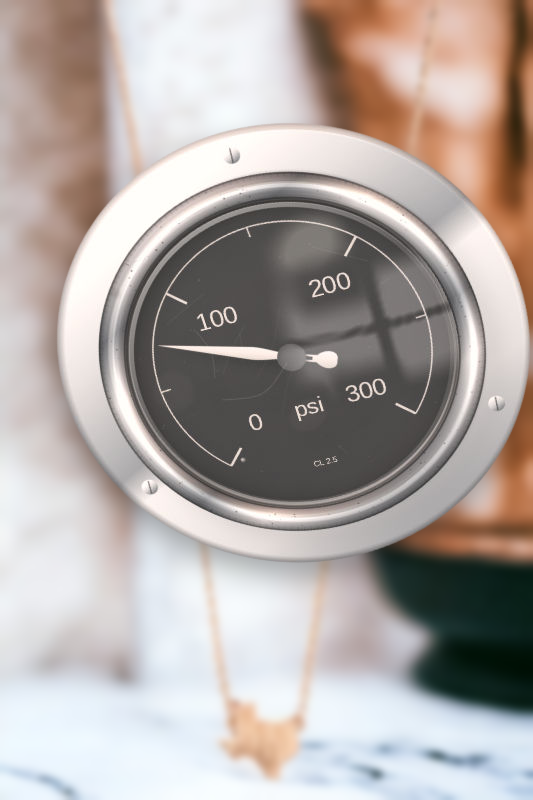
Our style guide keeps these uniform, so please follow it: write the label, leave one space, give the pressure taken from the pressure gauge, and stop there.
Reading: 75 psi
